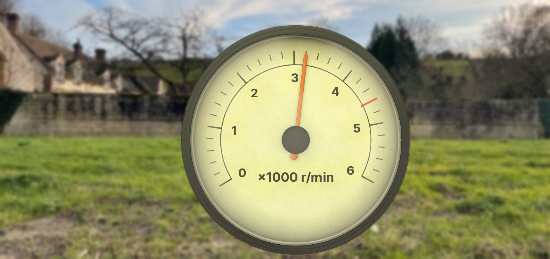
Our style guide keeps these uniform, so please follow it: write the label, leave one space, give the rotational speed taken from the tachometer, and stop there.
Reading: 3200 rpm
